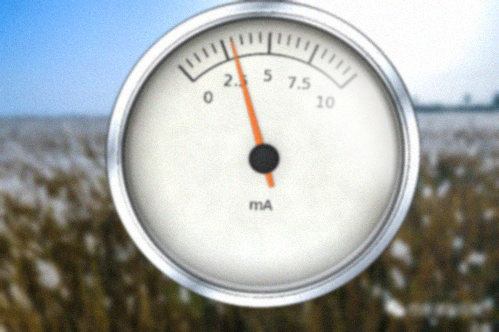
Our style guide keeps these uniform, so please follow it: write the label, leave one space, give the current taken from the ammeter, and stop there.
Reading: 3 mA
